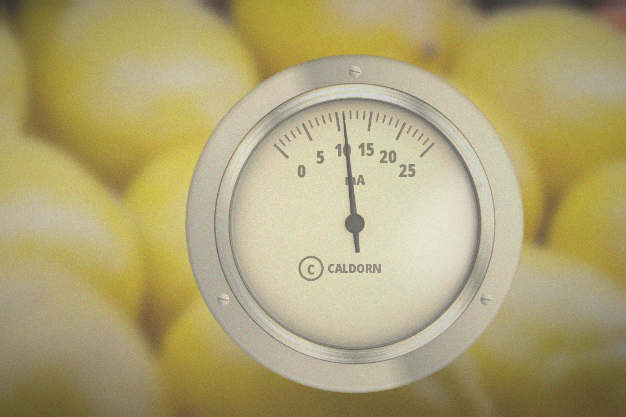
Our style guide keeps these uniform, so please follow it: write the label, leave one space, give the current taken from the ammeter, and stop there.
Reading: 11 mA
